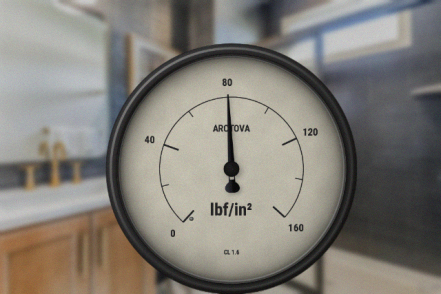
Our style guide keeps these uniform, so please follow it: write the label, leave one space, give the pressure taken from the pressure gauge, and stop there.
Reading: 80 psi
